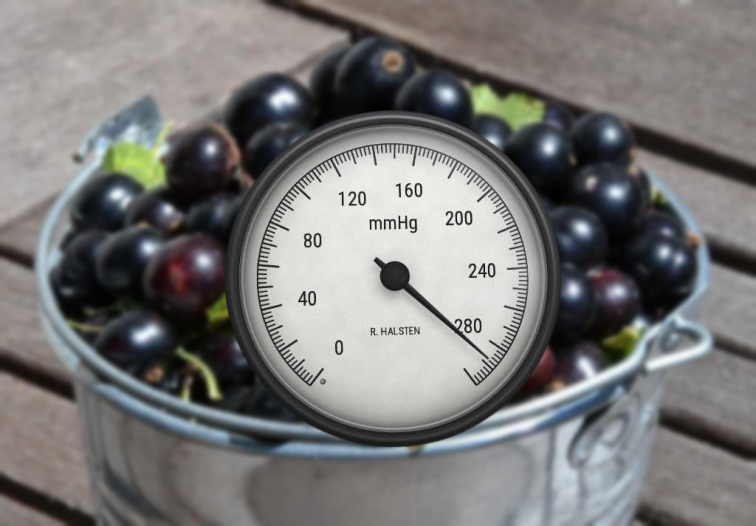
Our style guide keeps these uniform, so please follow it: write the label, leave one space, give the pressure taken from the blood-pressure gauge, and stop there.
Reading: 288 mmHg
